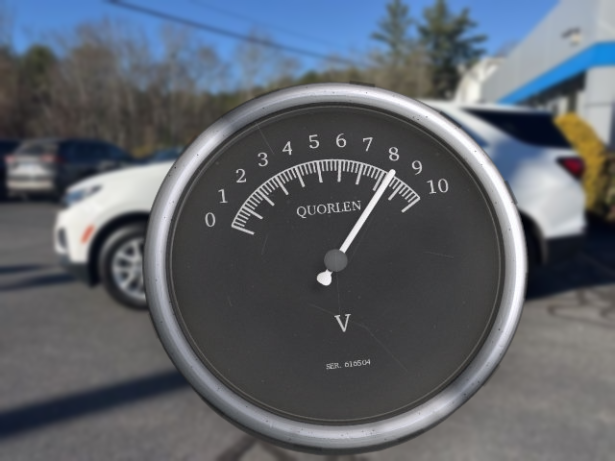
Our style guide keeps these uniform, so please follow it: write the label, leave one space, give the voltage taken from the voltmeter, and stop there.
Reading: 8.4 V
